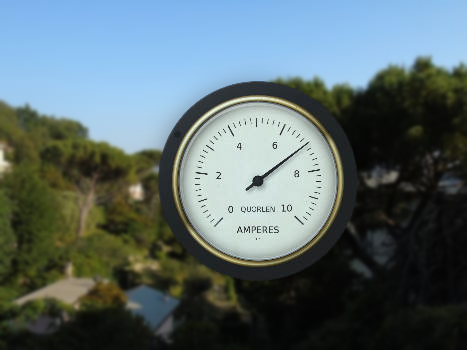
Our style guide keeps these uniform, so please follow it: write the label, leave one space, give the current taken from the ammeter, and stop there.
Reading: 7 A
